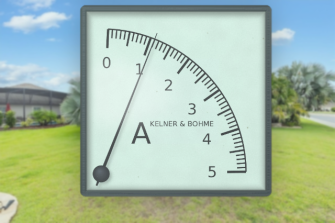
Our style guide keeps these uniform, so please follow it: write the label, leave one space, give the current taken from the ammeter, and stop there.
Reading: 1.1 A
